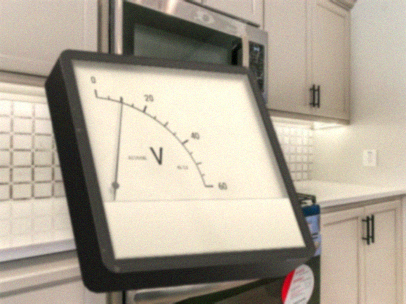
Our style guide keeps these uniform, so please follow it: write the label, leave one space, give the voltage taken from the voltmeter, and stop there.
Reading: 10 V
